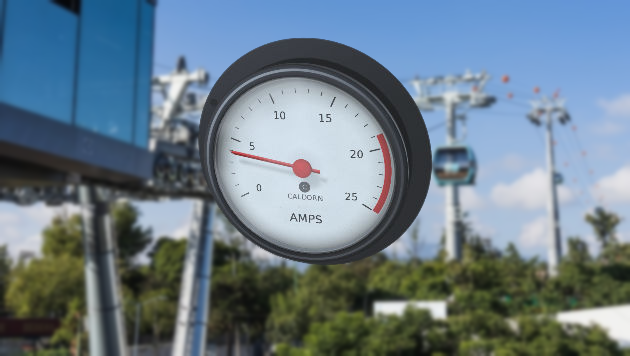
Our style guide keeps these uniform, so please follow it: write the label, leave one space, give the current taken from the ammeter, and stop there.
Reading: 4 A
